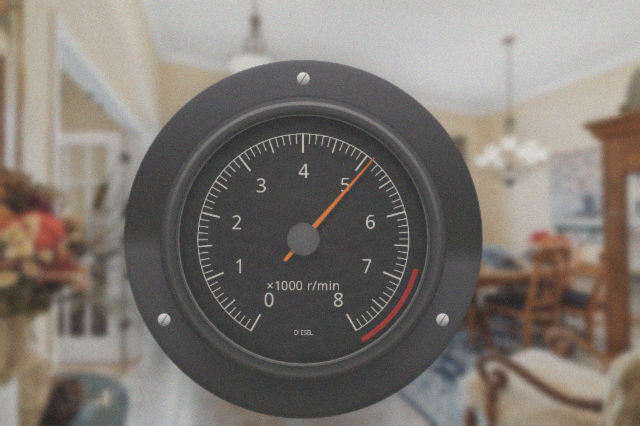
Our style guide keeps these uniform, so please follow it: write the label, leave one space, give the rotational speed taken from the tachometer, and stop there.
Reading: 5100 rpm
